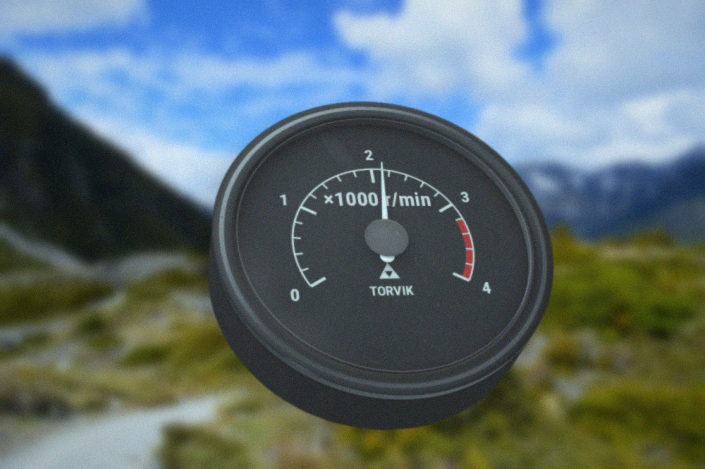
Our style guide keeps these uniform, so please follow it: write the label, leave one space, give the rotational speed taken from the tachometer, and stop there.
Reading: 2100 rpm
